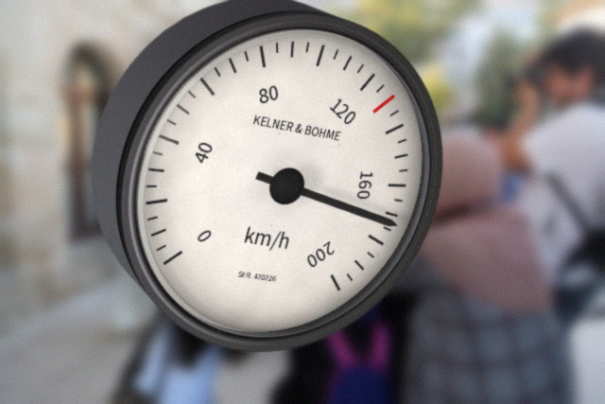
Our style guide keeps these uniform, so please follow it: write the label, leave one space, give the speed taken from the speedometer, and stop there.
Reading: 172.5 km/h
